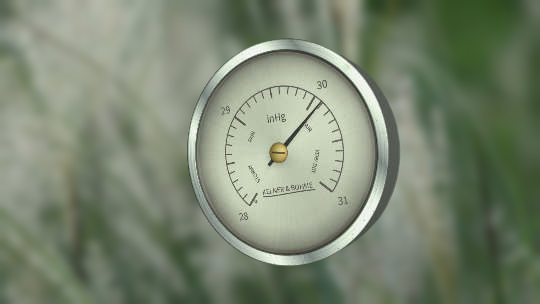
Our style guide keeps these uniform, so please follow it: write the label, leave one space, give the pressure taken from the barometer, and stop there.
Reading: 30.1 inHg
